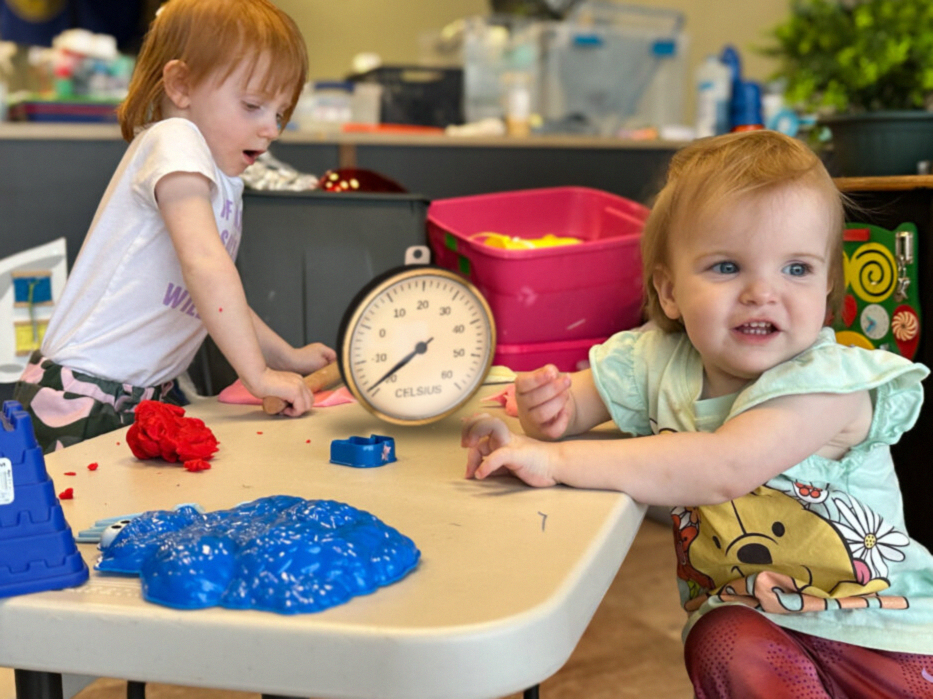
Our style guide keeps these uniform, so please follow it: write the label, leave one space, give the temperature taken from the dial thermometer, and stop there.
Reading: -18 °C
